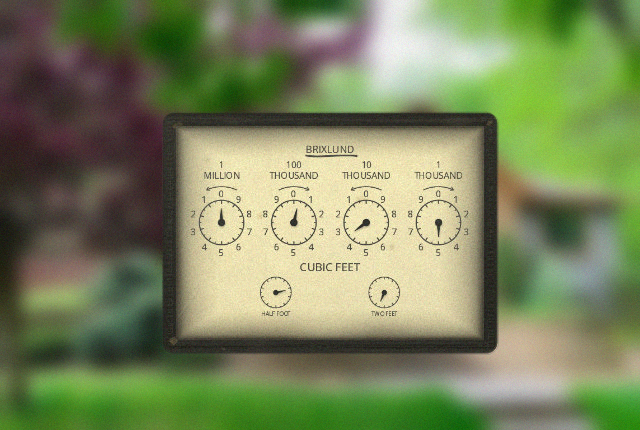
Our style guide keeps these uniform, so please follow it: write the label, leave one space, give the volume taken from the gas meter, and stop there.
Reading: 3500 ft³
